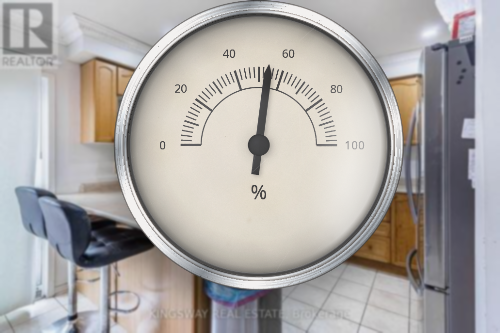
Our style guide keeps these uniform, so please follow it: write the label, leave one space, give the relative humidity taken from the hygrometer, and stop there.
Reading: 54 %
